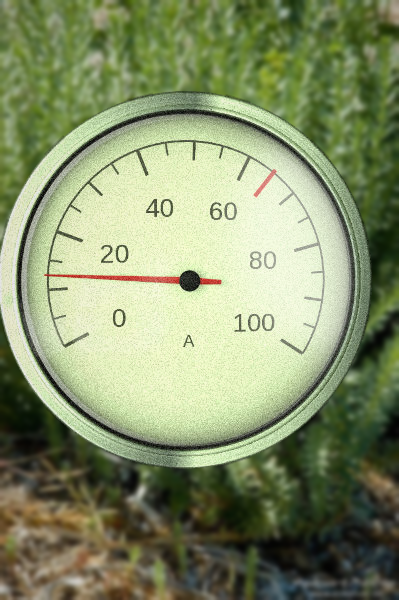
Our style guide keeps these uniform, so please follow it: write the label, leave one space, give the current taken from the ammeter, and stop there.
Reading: 12.5 A
